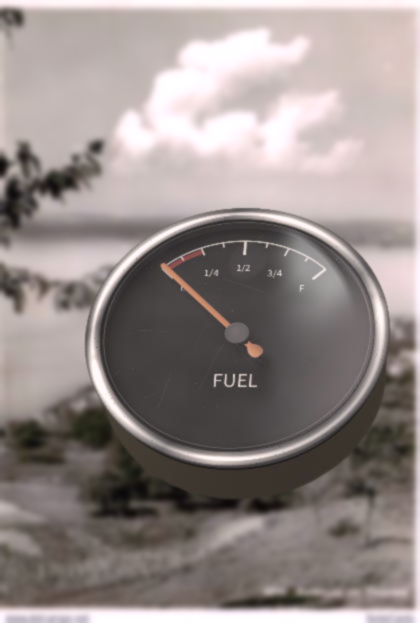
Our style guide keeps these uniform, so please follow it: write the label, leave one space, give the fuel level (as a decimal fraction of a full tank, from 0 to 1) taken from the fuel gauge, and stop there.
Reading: 0
